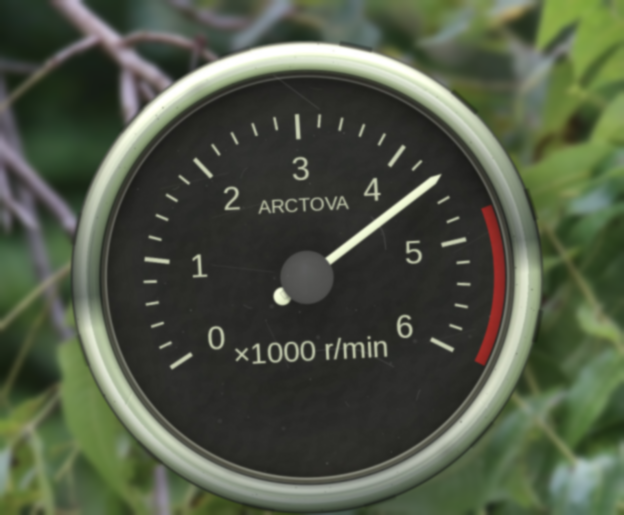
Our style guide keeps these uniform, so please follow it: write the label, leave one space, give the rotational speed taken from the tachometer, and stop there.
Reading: 4400 rpm
